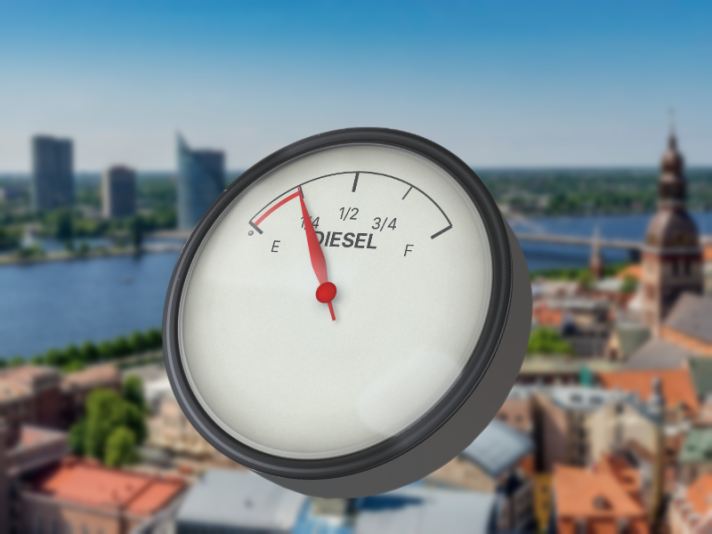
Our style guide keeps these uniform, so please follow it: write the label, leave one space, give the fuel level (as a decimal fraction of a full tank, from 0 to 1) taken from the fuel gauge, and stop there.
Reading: 0.25
